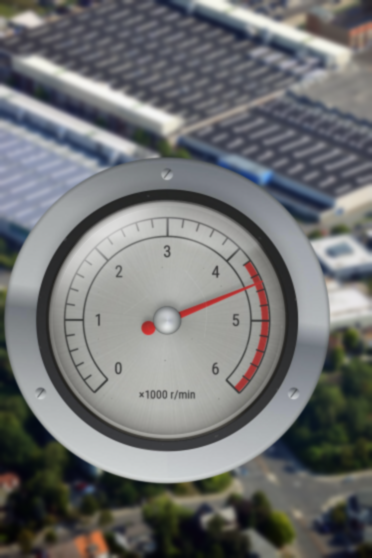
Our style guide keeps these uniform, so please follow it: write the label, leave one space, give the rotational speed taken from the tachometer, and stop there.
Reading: 4500 rpm
